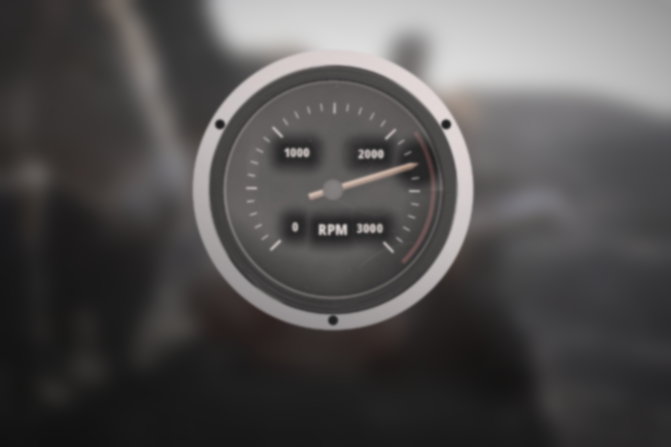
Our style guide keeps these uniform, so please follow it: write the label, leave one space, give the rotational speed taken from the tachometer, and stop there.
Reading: 2300 rpm
